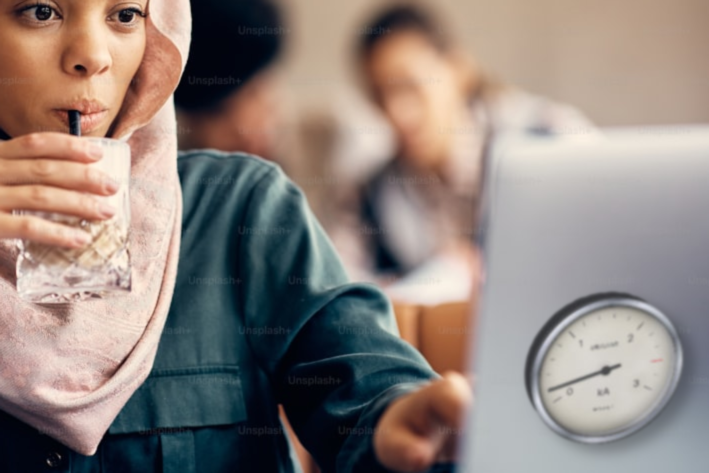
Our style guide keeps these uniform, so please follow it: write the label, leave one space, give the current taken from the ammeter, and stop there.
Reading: 0.2 kA
